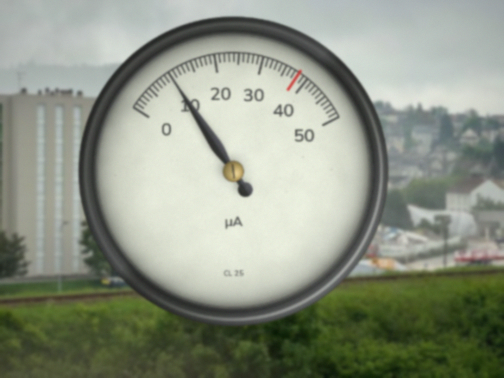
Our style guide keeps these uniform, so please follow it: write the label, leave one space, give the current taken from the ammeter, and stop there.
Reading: 10 µA
